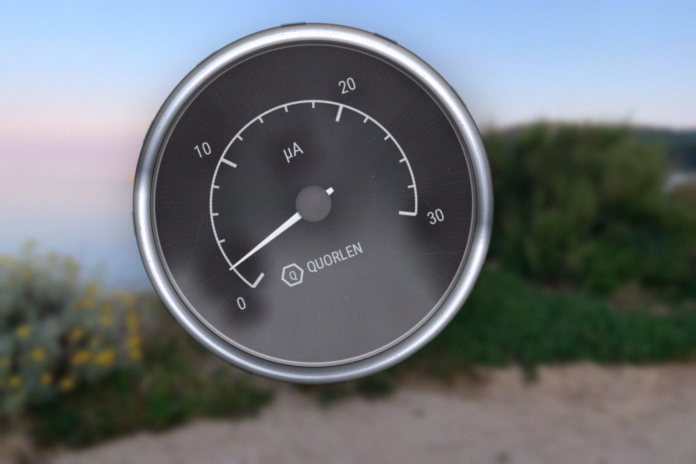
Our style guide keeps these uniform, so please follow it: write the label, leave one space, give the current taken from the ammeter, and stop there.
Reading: 2 µA
